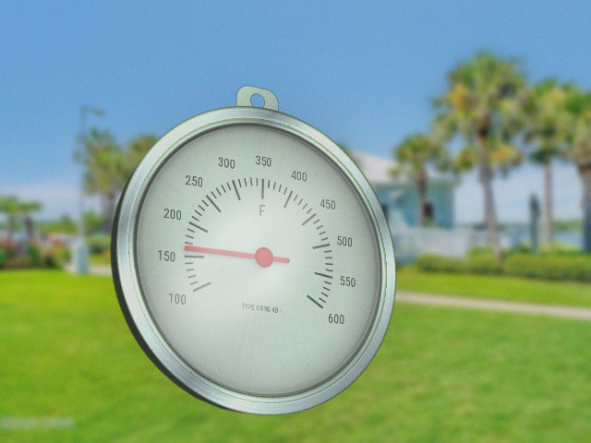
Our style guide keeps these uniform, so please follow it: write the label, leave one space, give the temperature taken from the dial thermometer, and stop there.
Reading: 160 °F
